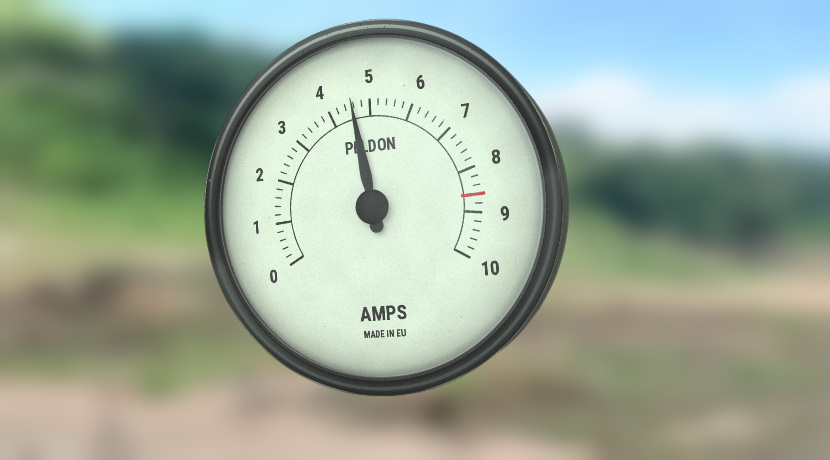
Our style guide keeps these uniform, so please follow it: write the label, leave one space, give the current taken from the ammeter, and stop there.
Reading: 4.6 A
